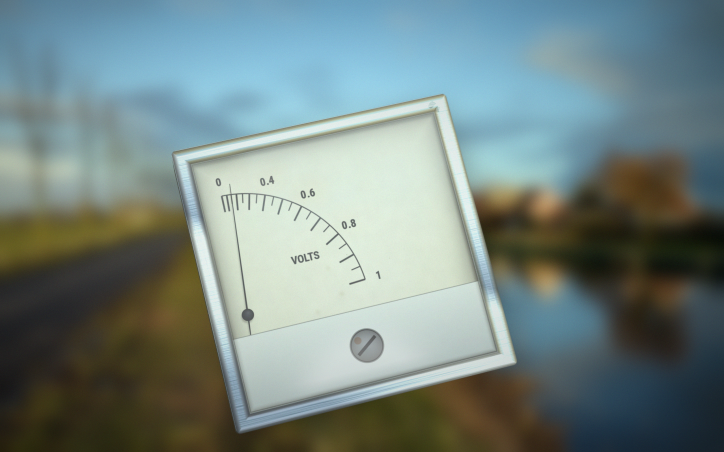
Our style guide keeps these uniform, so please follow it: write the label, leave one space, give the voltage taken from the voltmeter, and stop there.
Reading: 0.15 V
